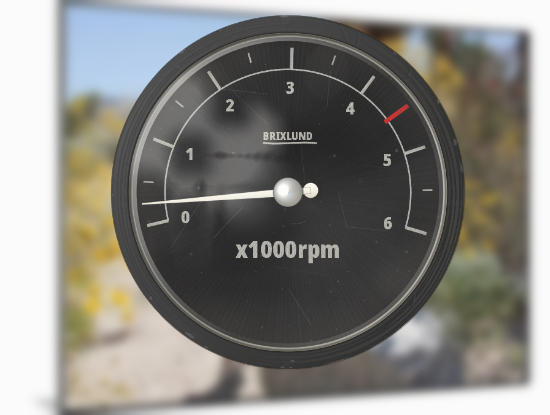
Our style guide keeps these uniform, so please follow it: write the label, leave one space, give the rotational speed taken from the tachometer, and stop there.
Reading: 250 rpm
